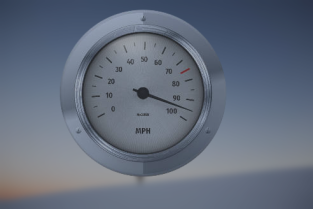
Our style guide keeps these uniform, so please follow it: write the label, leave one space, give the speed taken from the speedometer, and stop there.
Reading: 95 mph
